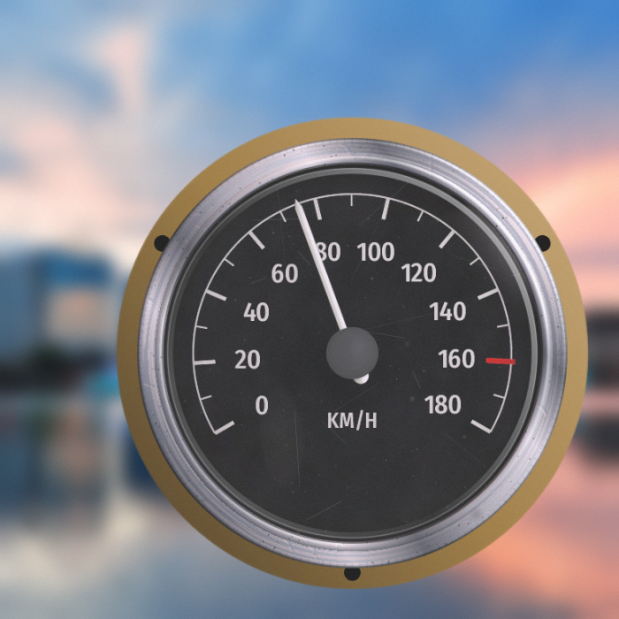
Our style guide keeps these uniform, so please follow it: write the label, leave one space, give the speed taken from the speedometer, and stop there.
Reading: 75 km/h
